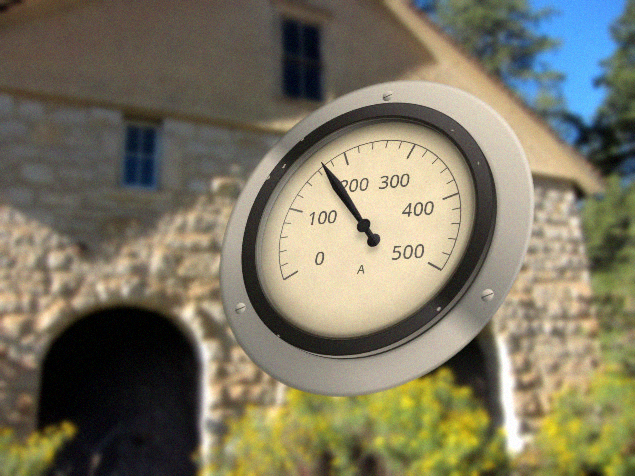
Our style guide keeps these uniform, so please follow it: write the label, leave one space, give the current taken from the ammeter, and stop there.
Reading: 170 A
